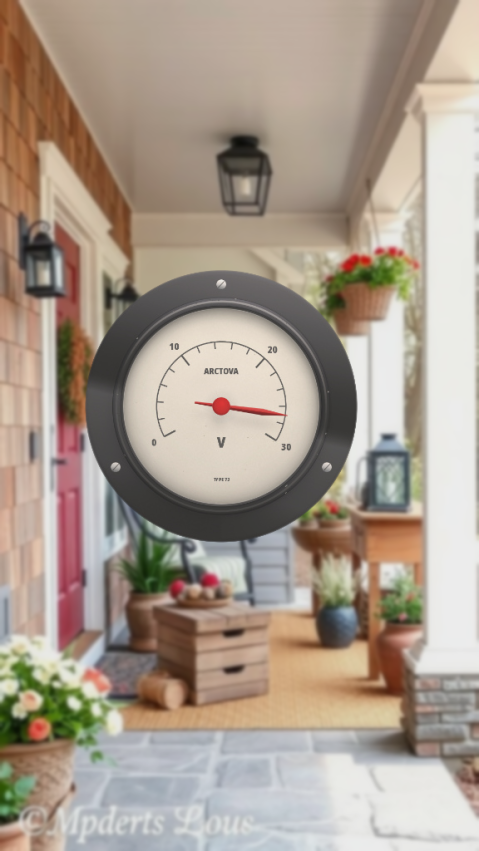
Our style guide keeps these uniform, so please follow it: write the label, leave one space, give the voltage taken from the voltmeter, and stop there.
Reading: 27 V
